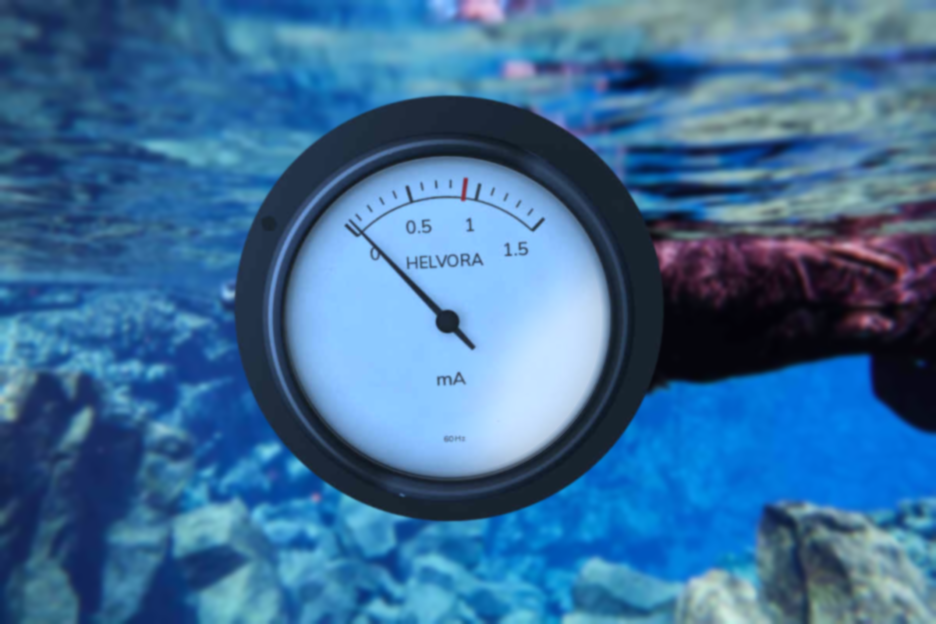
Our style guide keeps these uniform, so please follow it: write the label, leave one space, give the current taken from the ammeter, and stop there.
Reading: 0.05 mA
